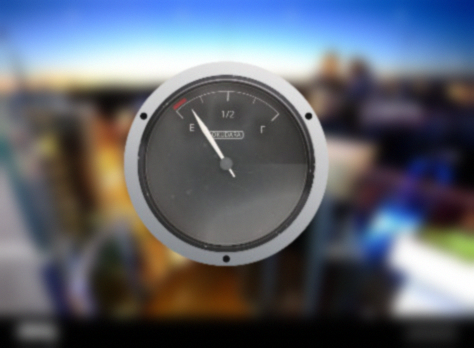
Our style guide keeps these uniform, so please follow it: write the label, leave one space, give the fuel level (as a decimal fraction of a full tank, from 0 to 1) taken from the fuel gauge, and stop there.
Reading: 0.125
